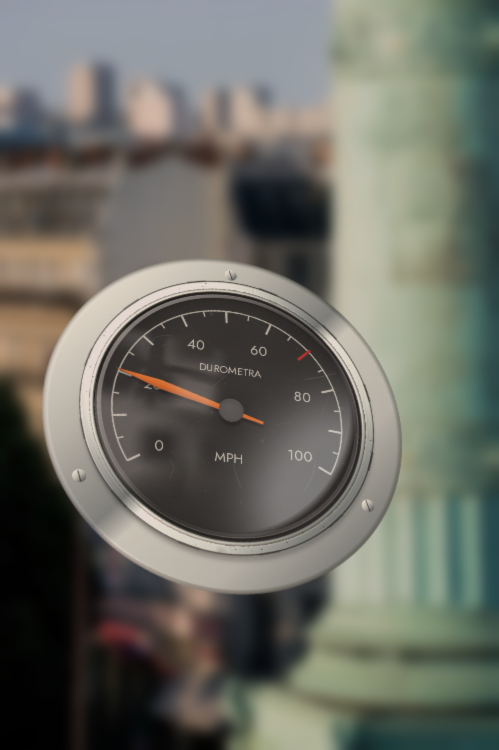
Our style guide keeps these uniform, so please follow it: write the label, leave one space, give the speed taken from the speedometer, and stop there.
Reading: 20 mph
